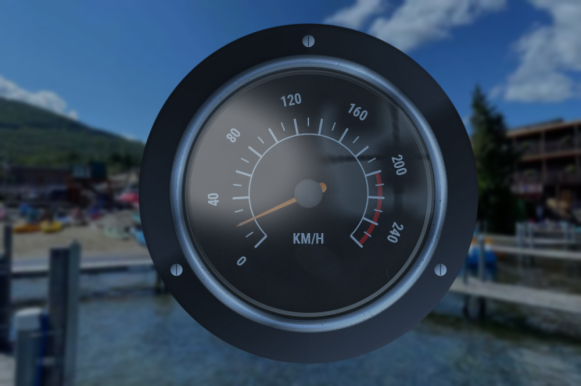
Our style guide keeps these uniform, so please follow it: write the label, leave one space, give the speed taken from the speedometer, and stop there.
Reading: 20 km/h
